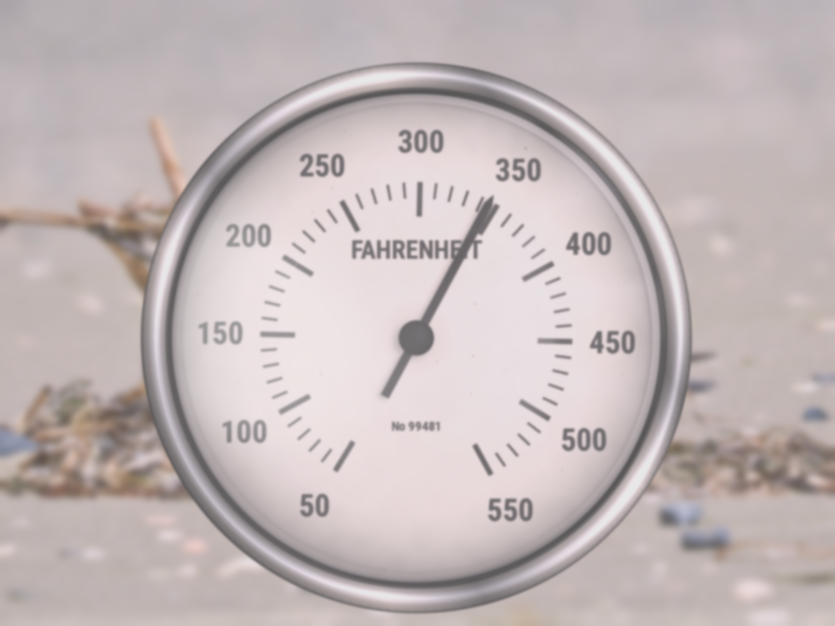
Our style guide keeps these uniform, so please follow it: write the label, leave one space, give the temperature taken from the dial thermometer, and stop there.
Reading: 345 °F
